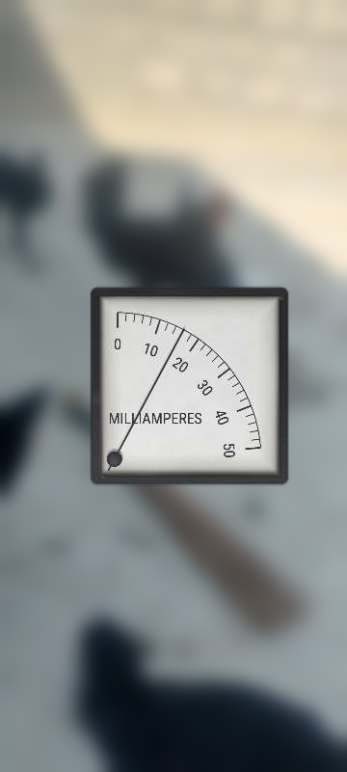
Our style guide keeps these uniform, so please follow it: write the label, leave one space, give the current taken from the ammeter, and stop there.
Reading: 16 mA
